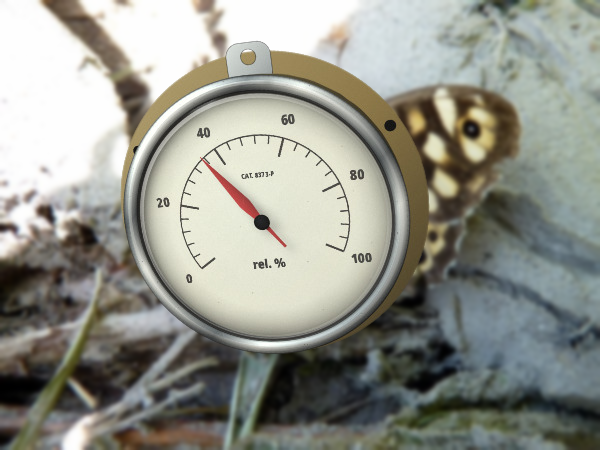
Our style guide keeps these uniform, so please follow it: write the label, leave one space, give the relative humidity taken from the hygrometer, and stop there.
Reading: 36 %
